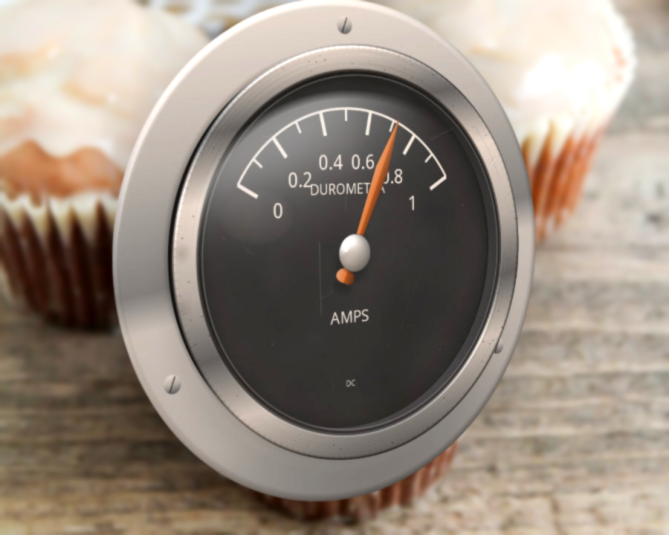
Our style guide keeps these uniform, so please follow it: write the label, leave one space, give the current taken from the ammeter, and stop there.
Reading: 0.7 A
